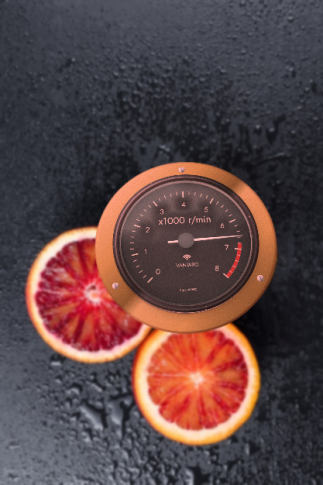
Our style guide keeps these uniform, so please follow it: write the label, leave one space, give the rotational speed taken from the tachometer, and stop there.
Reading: 6600 rpm
